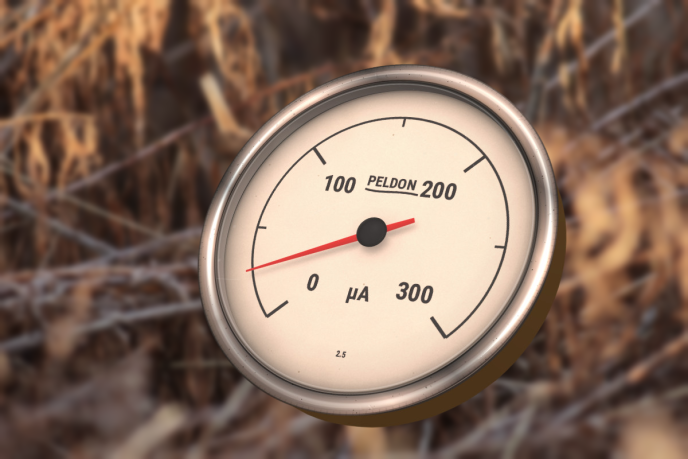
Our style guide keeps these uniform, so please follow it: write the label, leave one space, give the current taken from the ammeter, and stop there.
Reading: 25 µA
